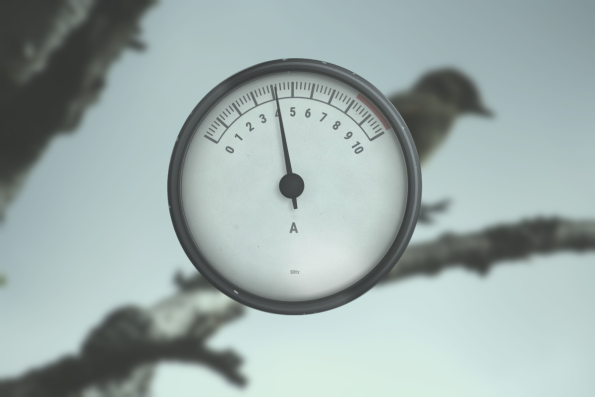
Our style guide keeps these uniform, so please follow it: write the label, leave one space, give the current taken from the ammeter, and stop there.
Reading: 4.2 A
